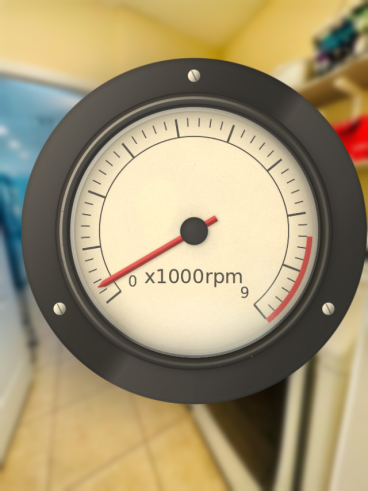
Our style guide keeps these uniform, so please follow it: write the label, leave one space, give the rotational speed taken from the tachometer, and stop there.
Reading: 300 rpm
